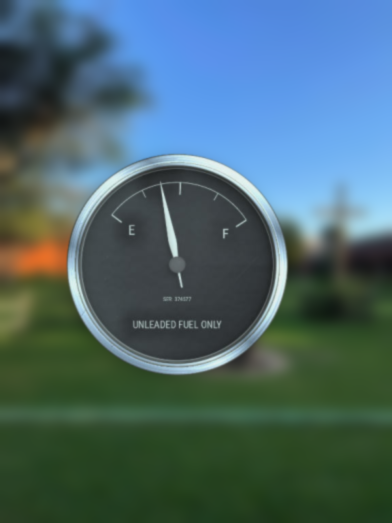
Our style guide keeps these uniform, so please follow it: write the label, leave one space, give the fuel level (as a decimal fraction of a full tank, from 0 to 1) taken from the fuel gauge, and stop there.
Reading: 0.375
